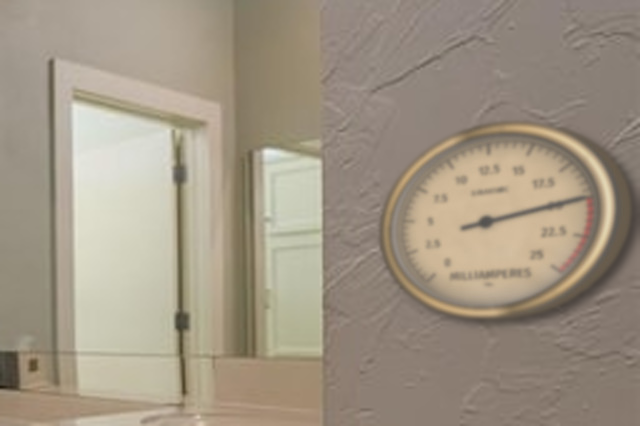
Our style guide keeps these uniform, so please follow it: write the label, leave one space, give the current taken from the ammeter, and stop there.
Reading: 20 mA
